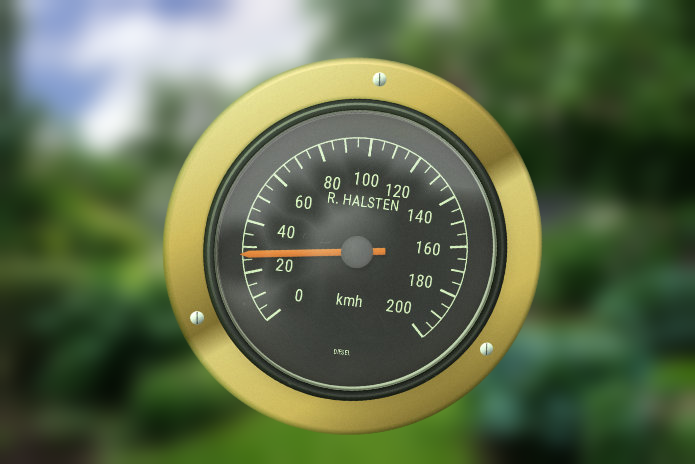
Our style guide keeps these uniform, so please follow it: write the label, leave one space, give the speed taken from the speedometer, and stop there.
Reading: 27.5 km/h
